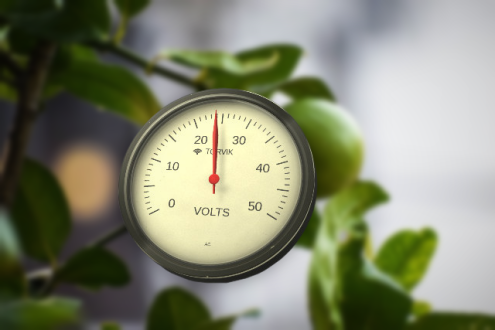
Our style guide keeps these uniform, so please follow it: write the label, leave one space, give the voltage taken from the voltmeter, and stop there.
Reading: 24 V
